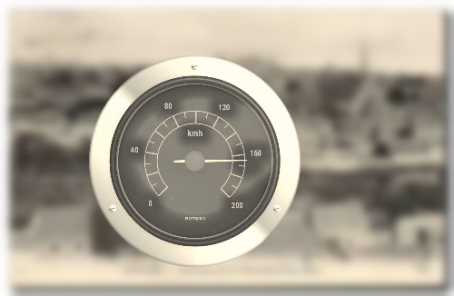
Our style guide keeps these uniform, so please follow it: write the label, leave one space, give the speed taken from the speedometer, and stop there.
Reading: 165 km/h
